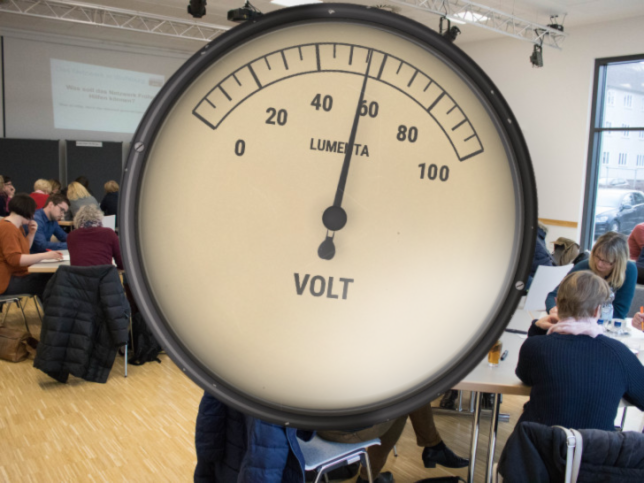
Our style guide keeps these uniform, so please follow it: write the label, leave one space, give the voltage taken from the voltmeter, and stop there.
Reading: 55 V
